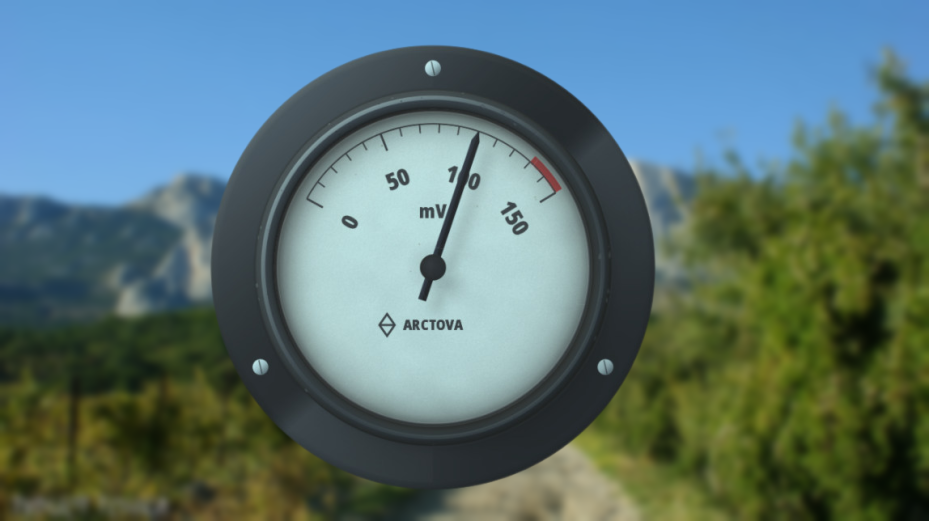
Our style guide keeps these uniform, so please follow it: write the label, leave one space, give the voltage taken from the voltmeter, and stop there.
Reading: 100 mV
